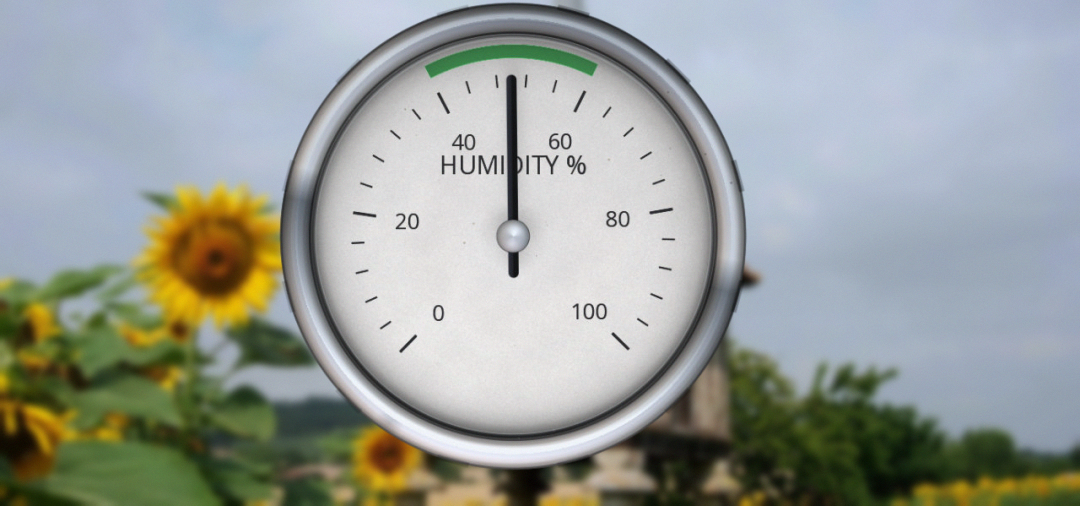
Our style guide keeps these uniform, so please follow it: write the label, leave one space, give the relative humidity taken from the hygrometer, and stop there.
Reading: 50 %
